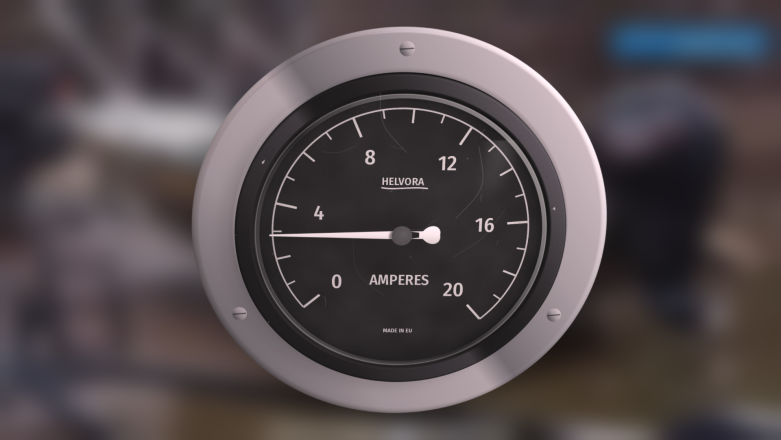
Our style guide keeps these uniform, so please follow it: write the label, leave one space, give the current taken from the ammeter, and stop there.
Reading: 3 A
